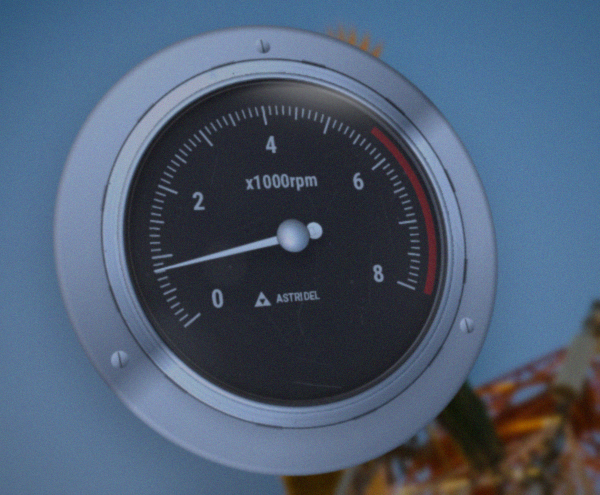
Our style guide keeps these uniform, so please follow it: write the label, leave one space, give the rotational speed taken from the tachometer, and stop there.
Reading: 800 rpm
